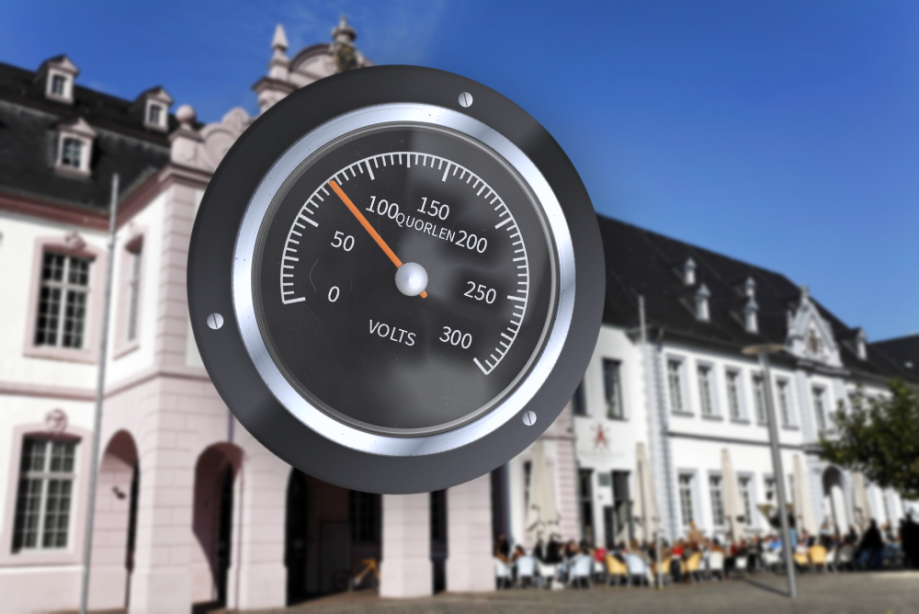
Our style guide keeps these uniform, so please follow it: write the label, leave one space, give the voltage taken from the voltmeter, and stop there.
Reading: 75 V
